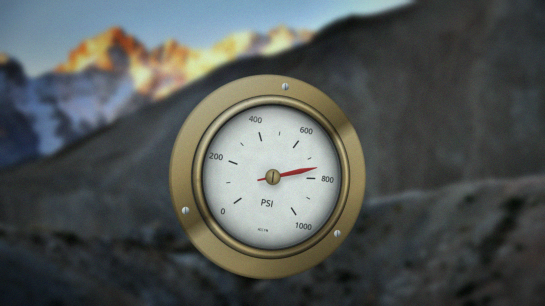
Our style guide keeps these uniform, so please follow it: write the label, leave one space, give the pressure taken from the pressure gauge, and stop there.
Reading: 750 psi
